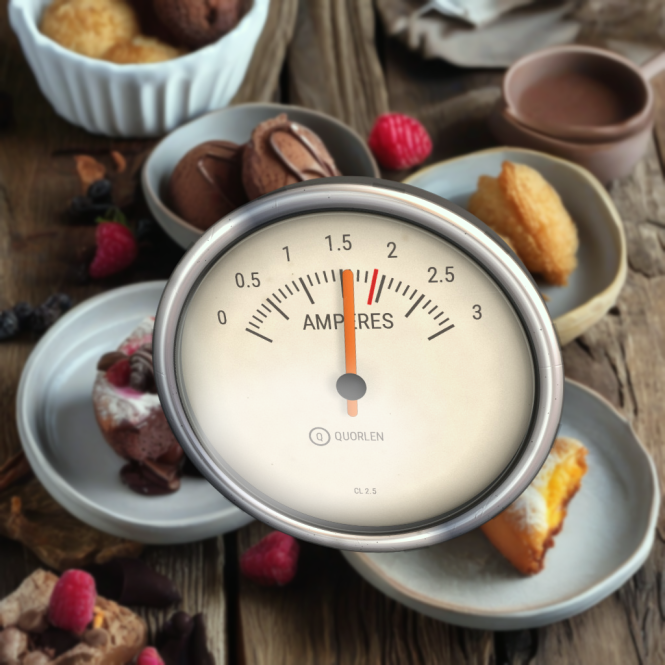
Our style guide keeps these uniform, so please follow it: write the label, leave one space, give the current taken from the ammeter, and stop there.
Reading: 1.6 A
